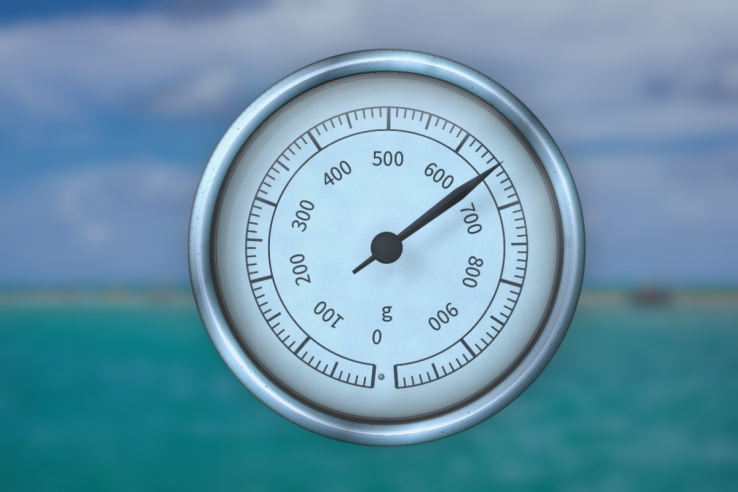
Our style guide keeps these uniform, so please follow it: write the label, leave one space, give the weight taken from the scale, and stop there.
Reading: 650 g
